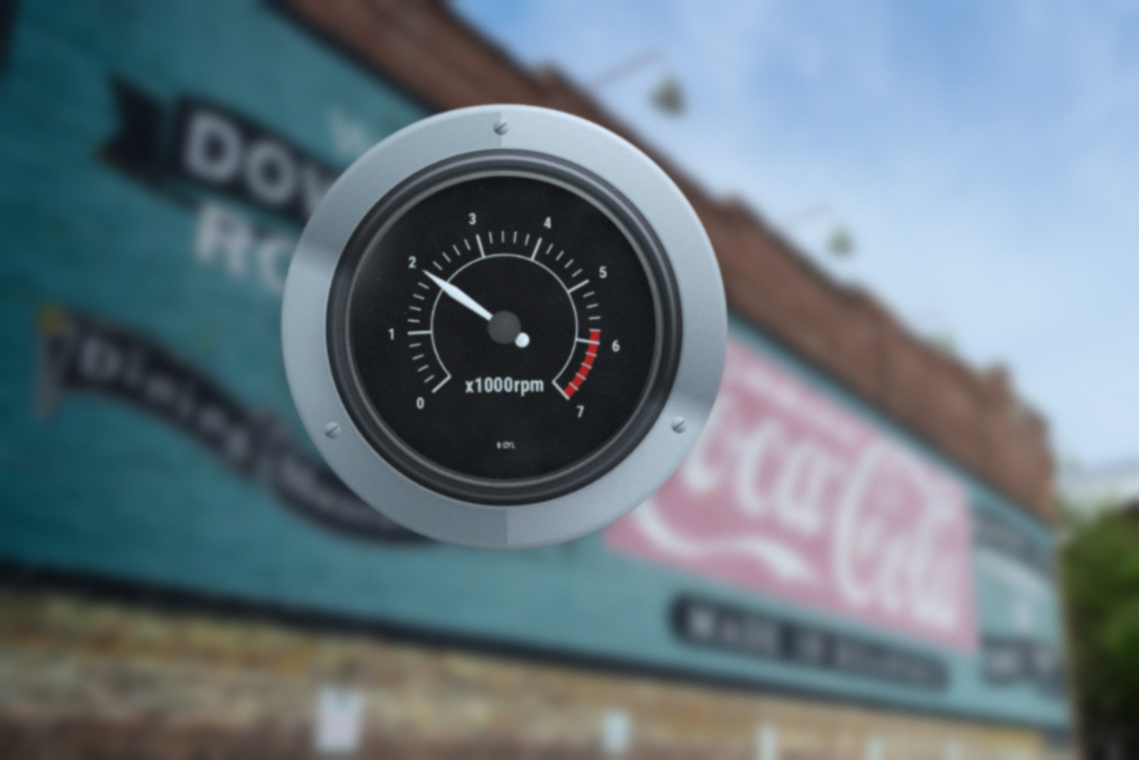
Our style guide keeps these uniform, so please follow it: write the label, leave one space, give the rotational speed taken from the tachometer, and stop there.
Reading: 2000 rpm
